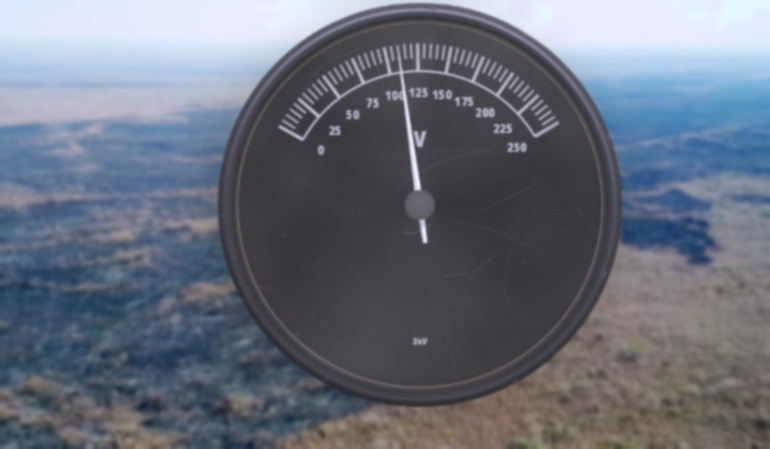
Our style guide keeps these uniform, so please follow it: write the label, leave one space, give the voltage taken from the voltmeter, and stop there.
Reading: 110 V
